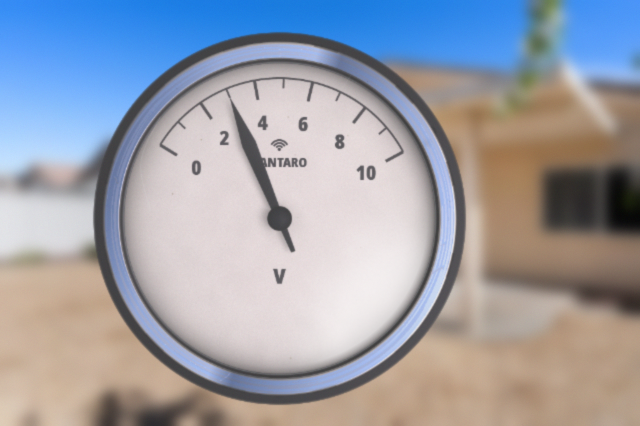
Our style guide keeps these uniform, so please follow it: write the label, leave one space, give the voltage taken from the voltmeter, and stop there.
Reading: 3 V
